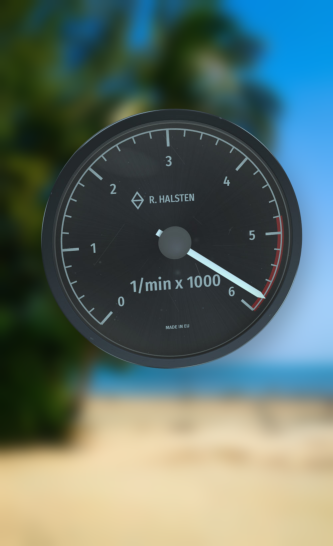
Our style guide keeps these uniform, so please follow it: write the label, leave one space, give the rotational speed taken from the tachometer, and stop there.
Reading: 5800 rpm
